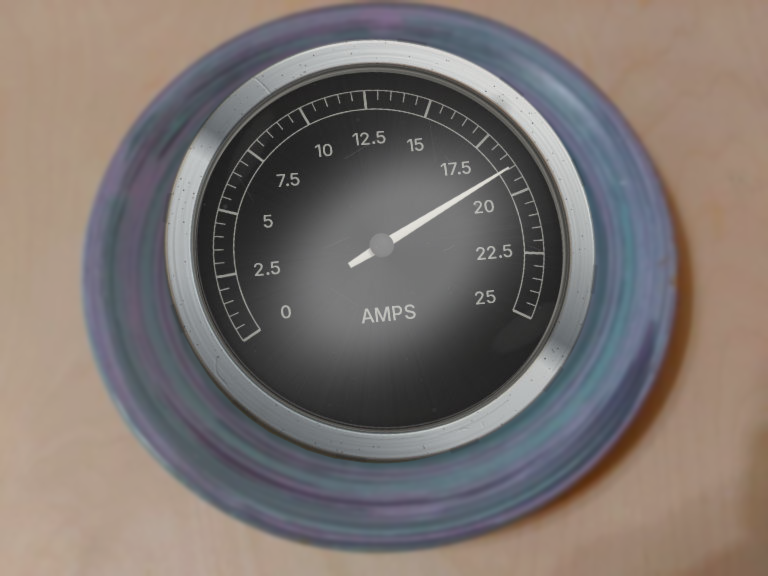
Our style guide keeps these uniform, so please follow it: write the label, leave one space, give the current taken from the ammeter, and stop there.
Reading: 19 A
